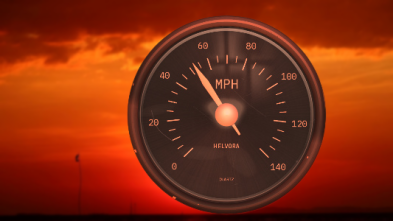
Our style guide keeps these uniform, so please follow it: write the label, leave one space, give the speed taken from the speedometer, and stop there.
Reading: 52.5 mph
